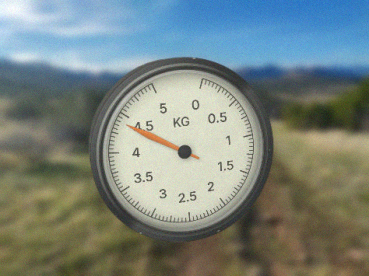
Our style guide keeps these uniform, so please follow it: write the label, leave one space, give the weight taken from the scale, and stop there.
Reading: 4.4 kg
